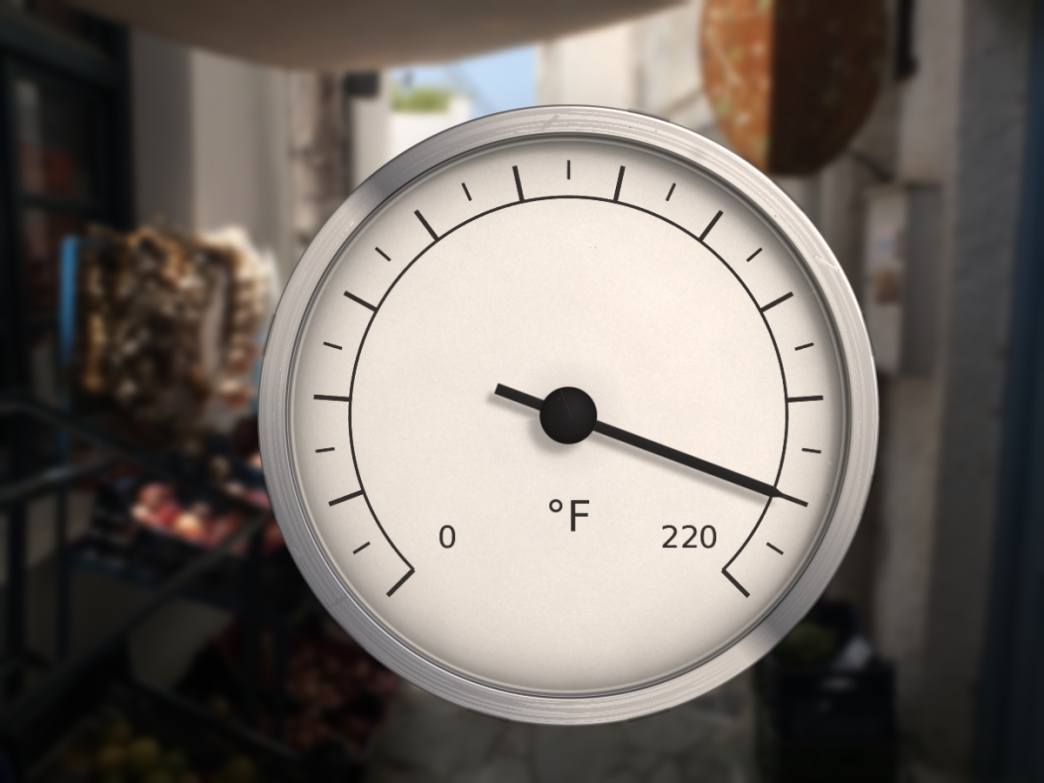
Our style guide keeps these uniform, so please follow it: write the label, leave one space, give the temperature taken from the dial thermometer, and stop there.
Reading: 200 °F
